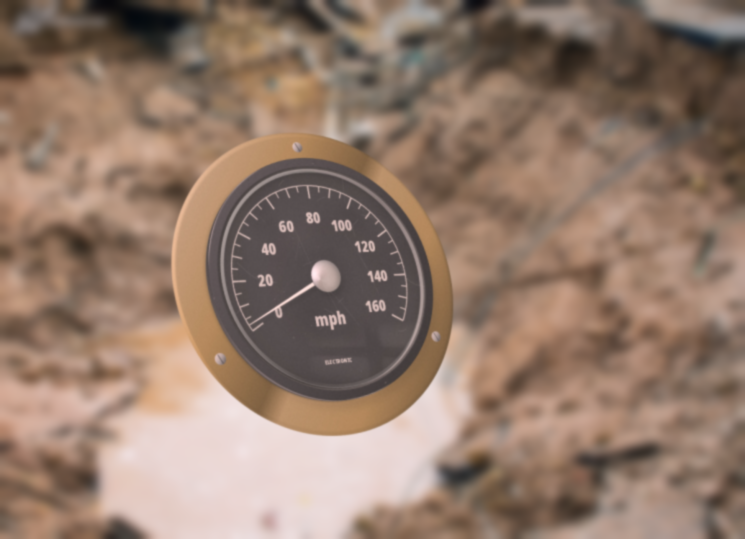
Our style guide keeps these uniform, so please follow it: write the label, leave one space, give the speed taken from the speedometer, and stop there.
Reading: 2.5 mph
